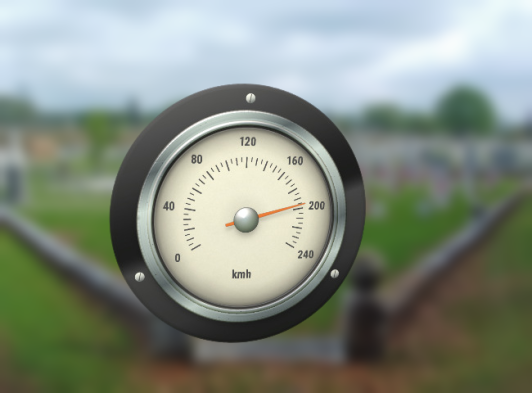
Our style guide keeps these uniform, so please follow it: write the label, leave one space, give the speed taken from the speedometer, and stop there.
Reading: 195 km/h
